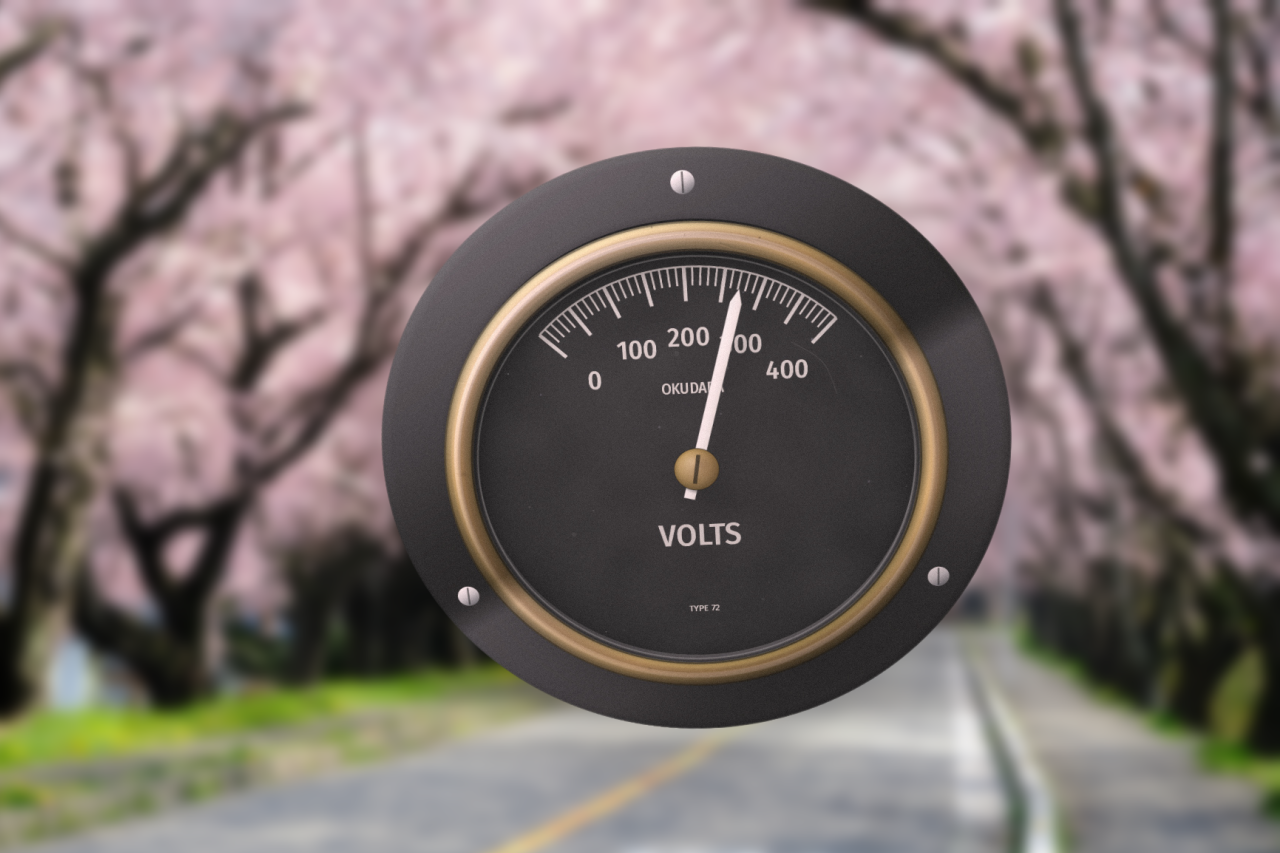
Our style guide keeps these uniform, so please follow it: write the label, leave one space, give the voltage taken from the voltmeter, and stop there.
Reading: 270 V
